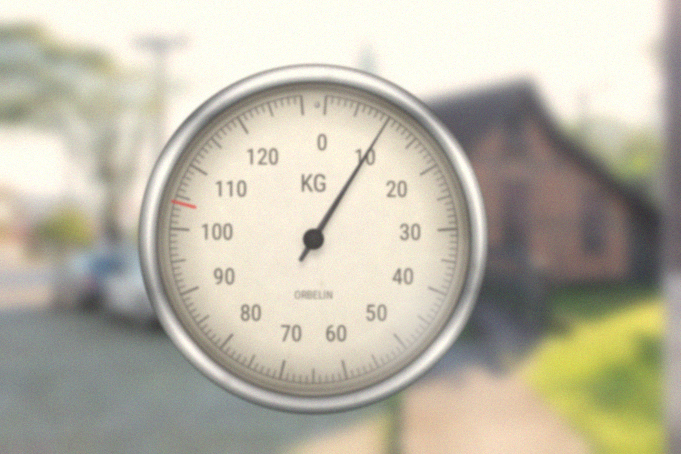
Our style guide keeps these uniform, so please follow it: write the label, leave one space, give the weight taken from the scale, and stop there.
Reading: 10 kg
